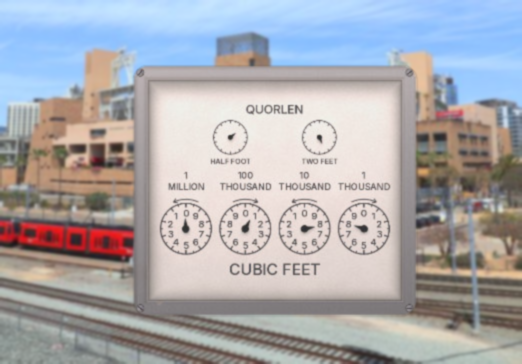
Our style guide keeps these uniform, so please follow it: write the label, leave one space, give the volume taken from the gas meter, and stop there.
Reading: 7800 ft³
